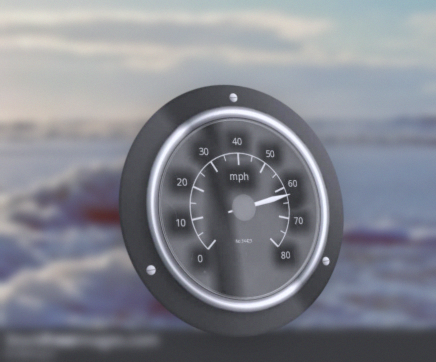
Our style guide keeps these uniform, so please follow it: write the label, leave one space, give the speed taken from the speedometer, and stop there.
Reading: 62.5 mph
